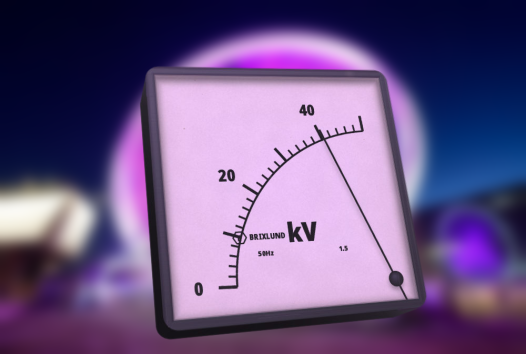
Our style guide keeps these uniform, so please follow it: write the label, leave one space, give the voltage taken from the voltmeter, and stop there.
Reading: 40 kV
